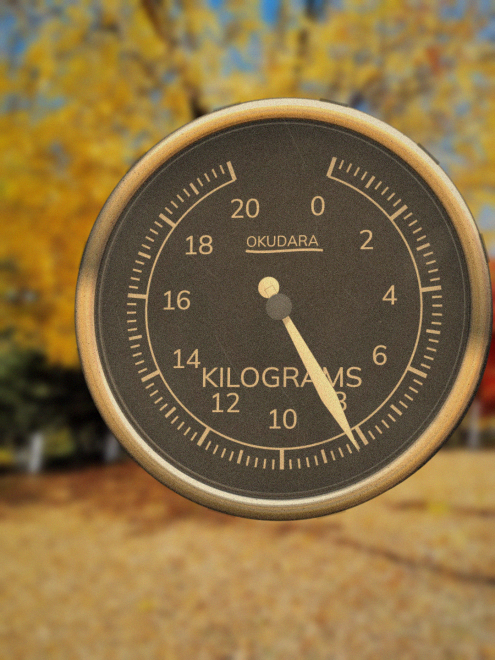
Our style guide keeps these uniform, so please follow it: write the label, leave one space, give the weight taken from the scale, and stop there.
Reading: 8.2 kg
